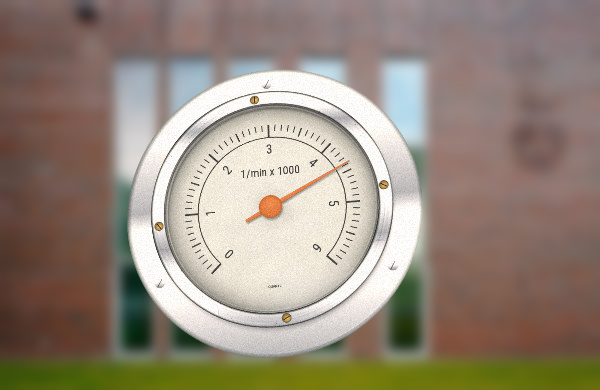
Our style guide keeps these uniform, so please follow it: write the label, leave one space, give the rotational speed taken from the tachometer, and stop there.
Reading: 4400 rpm
